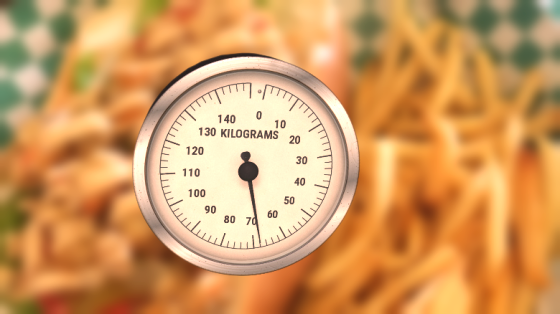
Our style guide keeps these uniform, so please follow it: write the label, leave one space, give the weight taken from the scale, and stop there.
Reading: 68 kg
